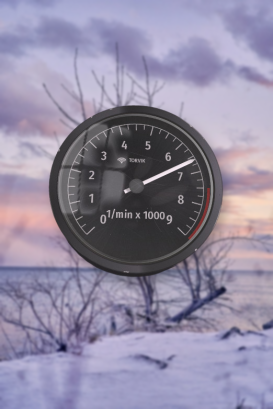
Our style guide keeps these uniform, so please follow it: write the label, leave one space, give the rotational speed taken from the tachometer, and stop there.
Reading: 6625 rpm
